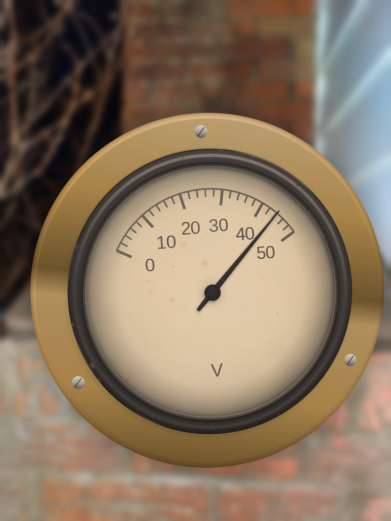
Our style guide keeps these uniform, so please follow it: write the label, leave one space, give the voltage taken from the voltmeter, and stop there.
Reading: 44 V
